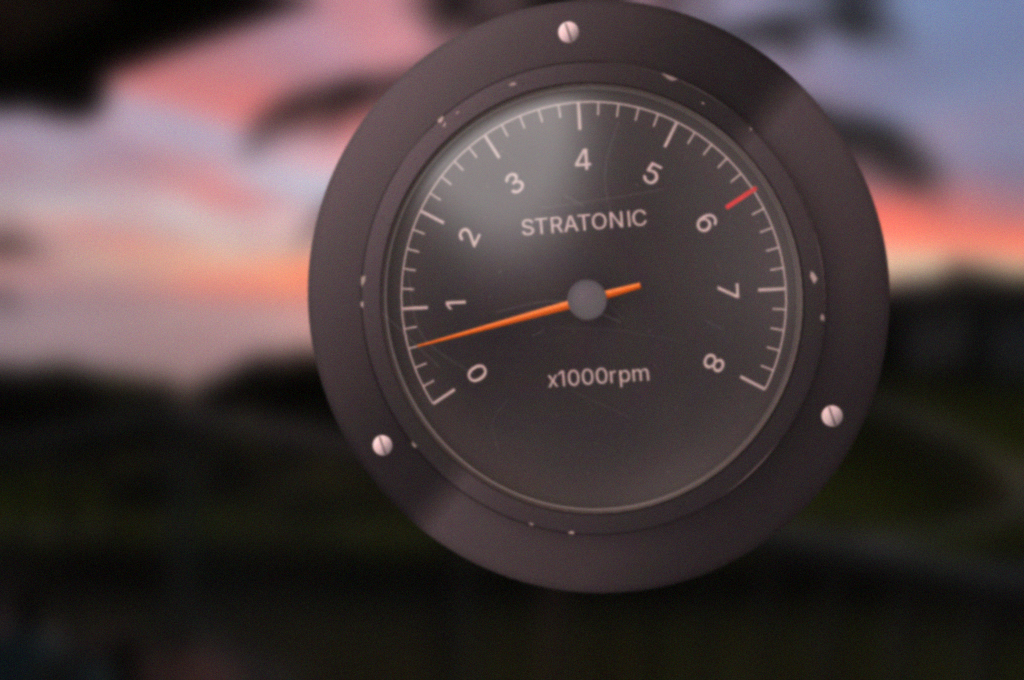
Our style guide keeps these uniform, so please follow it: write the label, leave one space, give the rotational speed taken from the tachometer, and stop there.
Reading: 600 rpm
